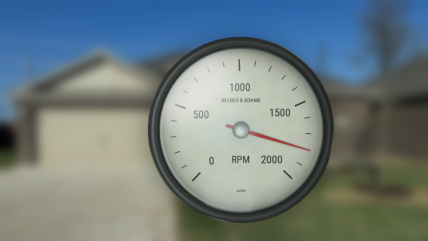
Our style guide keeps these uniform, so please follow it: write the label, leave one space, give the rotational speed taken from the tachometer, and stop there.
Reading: 1800 rpm
